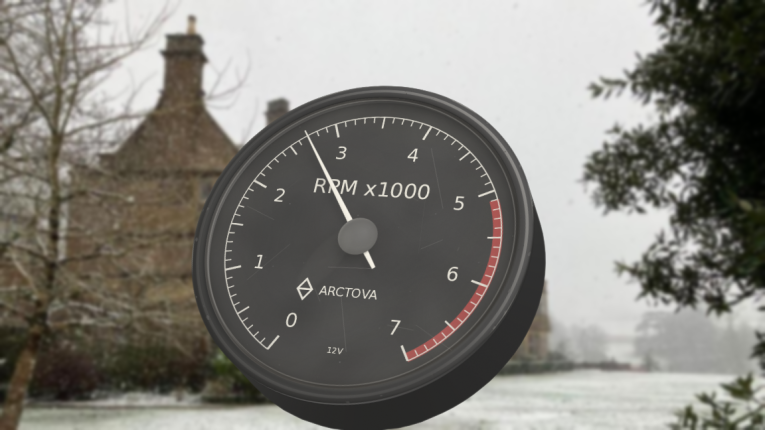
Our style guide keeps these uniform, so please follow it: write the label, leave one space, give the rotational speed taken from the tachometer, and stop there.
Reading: 2700 rpm
